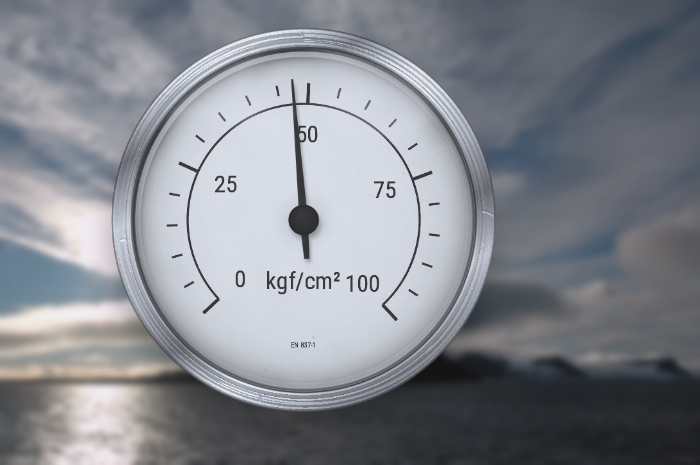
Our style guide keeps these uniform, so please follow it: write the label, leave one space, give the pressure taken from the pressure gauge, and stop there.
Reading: 47.5 kg/cm²
